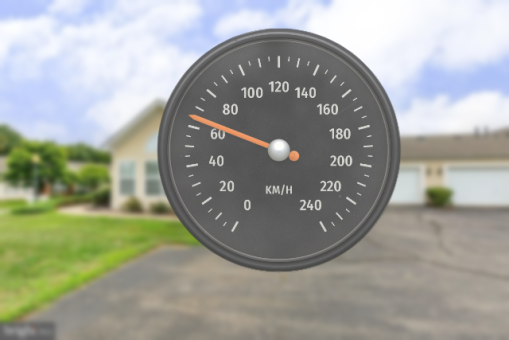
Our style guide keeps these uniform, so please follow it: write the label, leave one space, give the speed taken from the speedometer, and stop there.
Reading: 65 km/h
